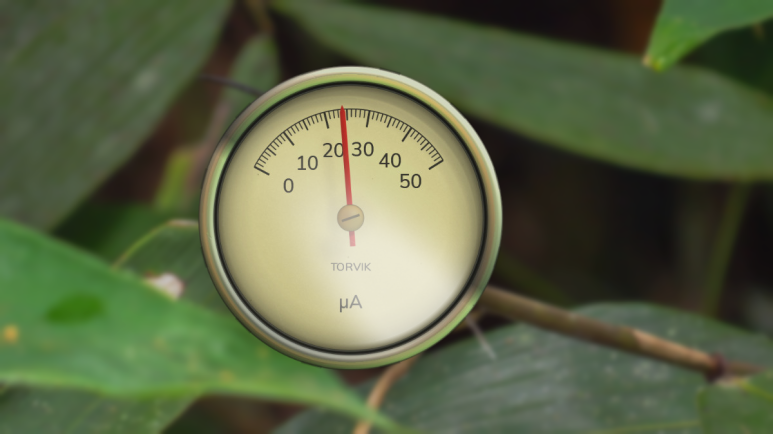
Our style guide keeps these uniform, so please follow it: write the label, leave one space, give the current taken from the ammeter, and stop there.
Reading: 24 µA
